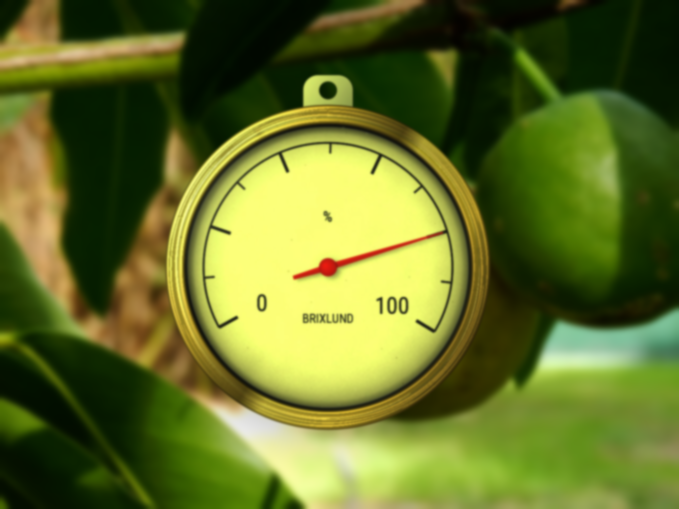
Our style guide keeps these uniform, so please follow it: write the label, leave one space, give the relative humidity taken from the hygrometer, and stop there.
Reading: 80 %
